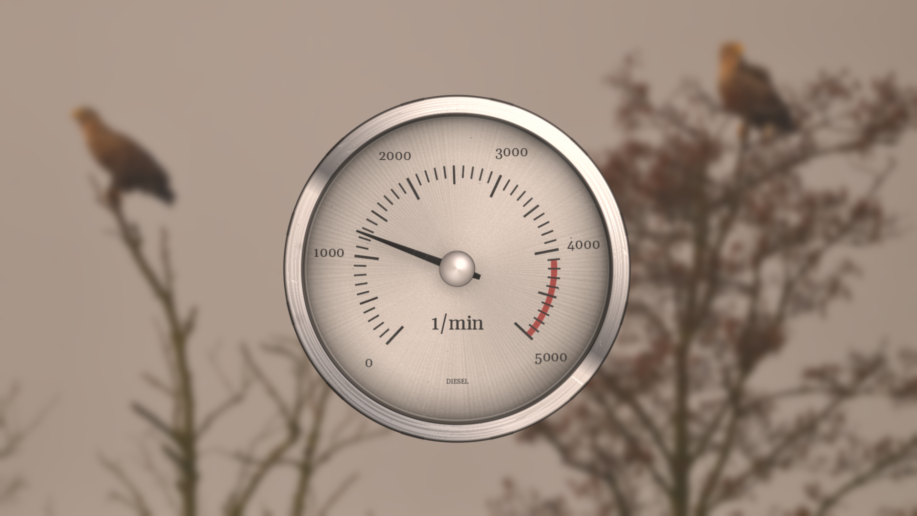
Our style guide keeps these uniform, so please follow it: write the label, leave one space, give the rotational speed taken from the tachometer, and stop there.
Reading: 1250 rpm
